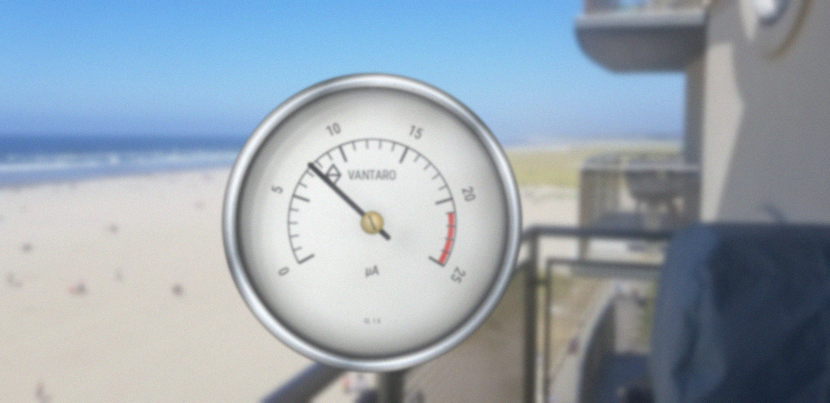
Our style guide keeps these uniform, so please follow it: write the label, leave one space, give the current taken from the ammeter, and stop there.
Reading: 7.5 µA
